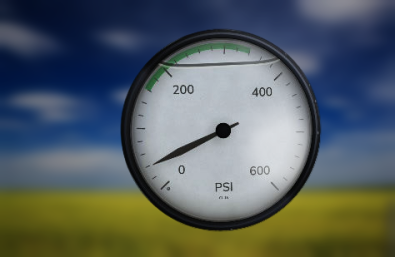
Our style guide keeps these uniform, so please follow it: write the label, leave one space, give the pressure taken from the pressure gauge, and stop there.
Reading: 40 psi
